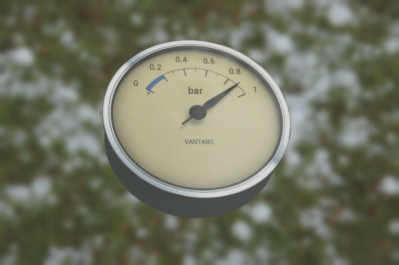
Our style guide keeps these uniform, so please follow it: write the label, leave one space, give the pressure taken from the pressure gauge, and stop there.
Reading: 0.9 bar
